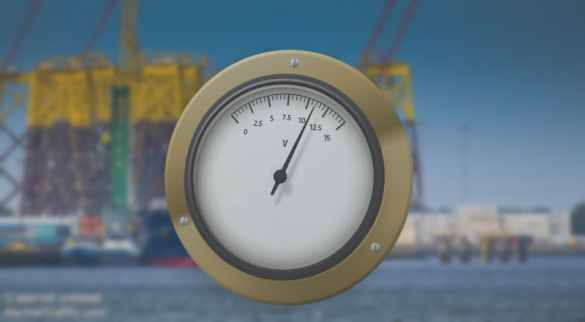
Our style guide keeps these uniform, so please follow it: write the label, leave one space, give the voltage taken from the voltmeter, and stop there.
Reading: 11 V
